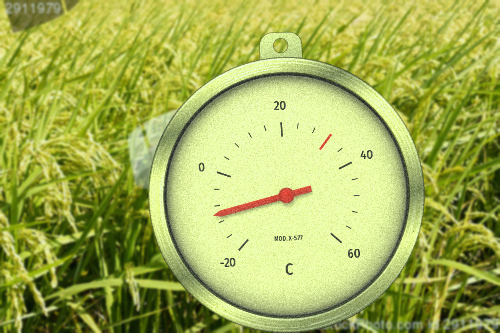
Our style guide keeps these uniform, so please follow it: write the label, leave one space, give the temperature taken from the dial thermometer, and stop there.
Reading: -10 °C
